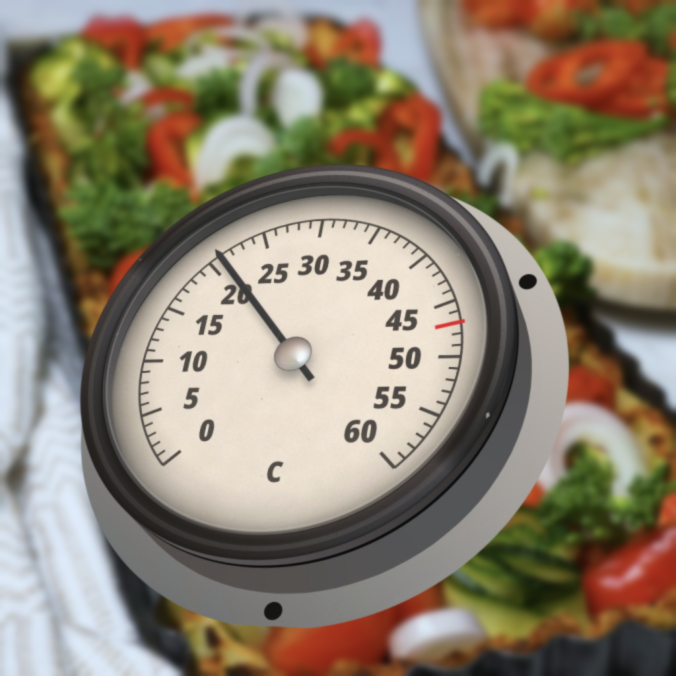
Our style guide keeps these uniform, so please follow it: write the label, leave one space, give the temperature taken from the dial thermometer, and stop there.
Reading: 21 °C
